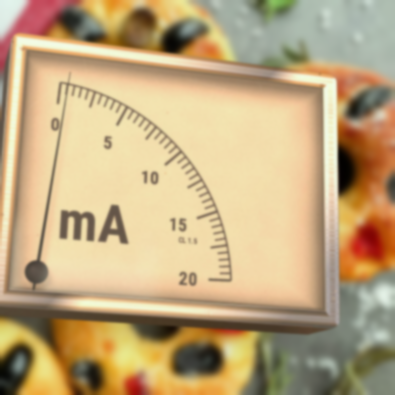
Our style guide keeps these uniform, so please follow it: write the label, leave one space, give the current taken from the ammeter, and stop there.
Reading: 0.5 mA
